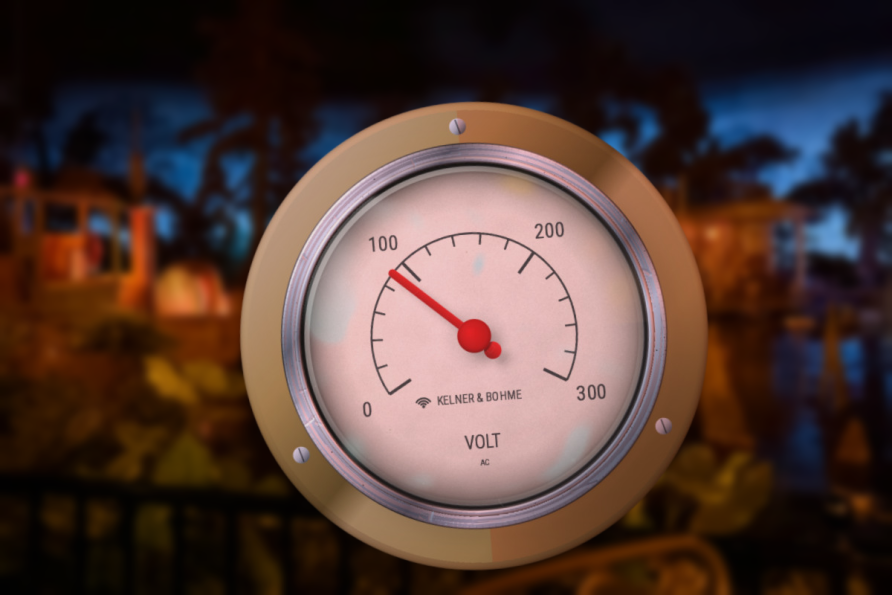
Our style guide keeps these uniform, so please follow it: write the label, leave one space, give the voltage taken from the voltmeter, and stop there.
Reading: 90 V
